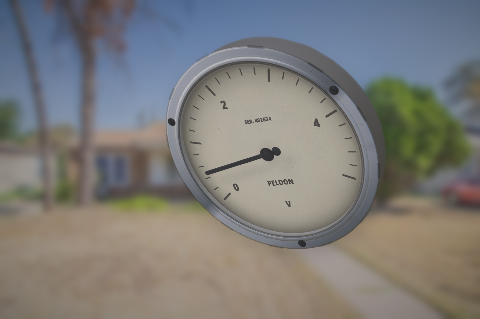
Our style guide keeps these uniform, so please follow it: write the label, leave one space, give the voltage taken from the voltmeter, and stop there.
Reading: 0.5 V
